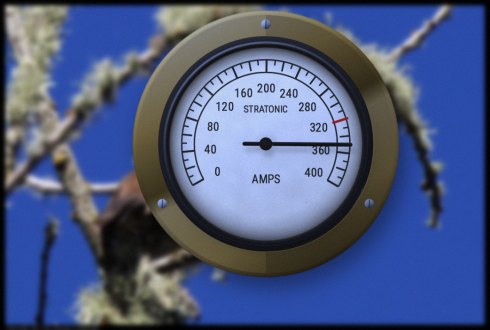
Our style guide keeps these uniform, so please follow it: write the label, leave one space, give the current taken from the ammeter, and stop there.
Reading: 350 A
